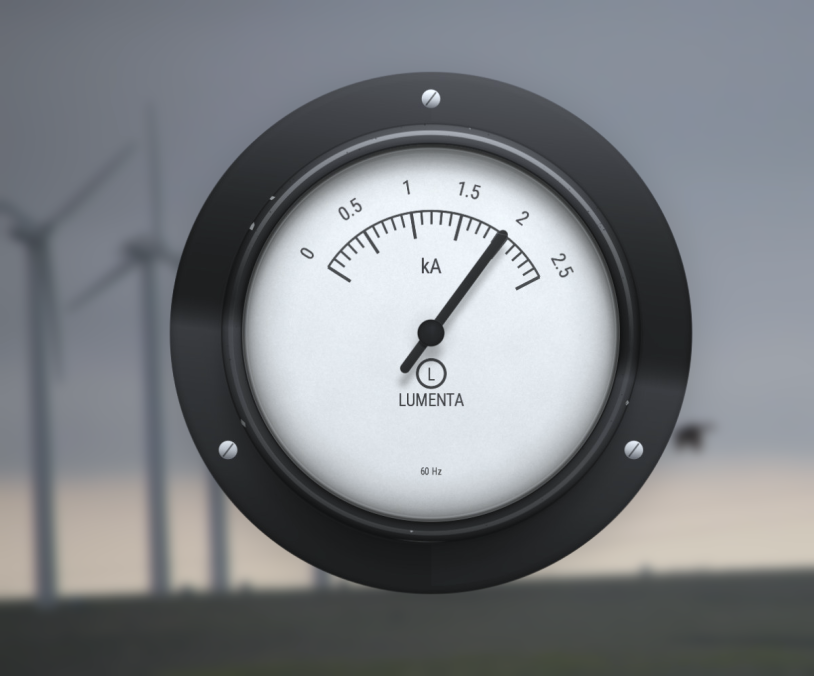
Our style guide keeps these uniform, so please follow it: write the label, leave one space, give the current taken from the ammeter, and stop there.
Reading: 1.95 kA
